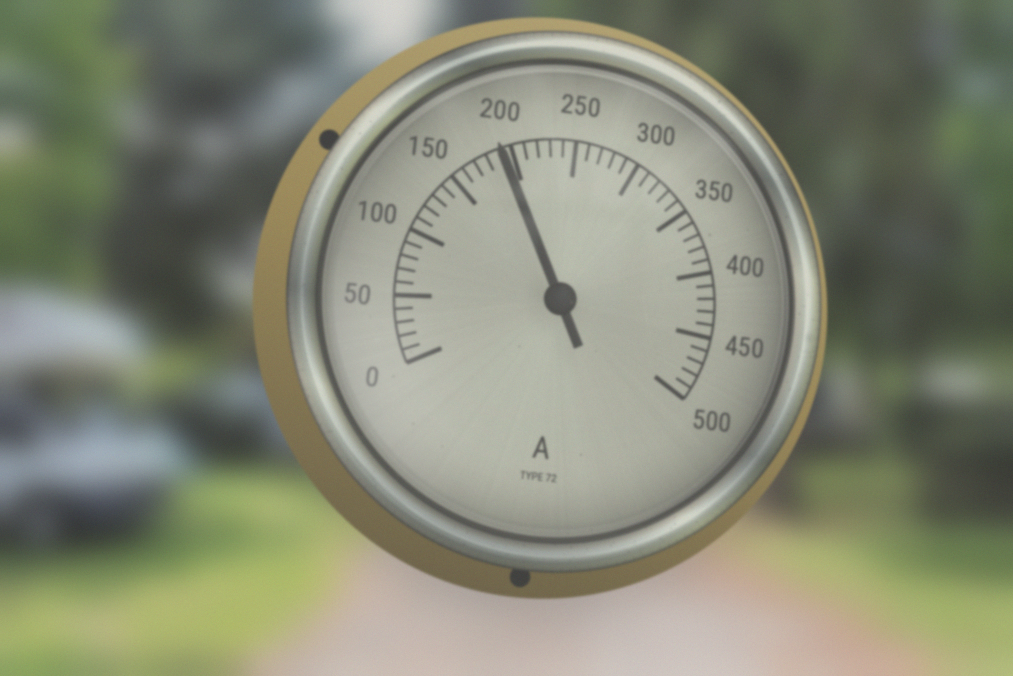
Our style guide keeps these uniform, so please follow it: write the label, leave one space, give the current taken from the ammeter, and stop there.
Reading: 190 A
